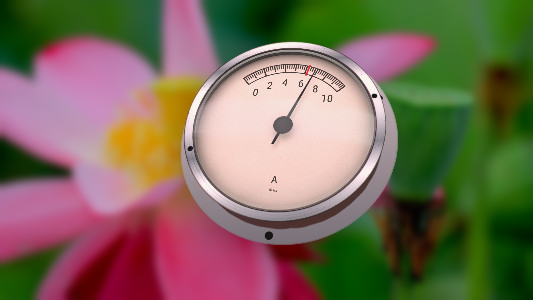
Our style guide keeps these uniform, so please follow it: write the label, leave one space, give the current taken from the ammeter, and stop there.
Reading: 7 A
